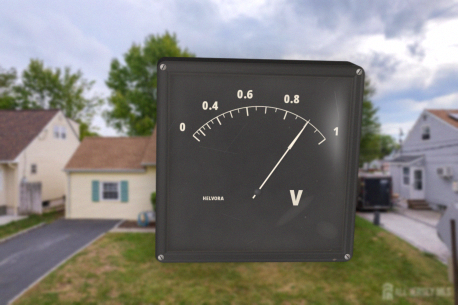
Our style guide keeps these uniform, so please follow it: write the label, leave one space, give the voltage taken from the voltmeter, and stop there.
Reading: 0.9 V
